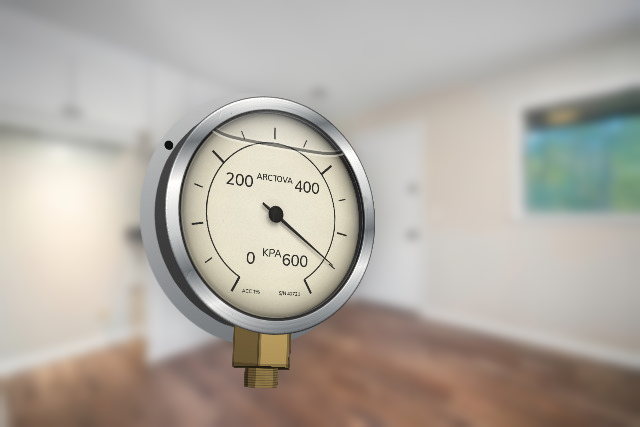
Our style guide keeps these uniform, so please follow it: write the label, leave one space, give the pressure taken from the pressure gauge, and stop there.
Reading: 550 kPa
